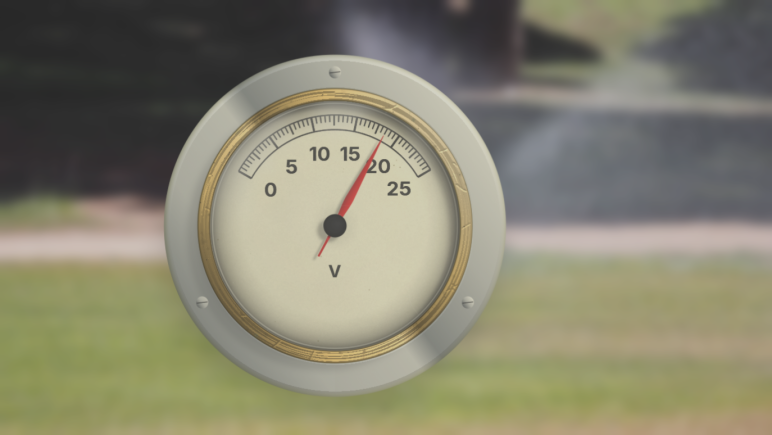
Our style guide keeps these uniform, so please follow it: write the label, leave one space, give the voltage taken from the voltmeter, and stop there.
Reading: 18.5 V
